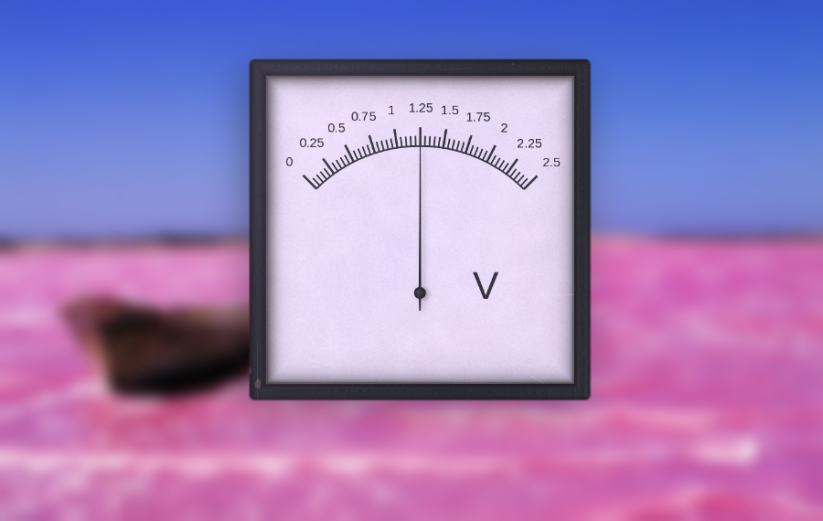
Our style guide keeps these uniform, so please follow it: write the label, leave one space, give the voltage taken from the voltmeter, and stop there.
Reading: 1.25 V
